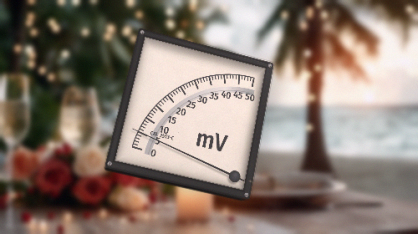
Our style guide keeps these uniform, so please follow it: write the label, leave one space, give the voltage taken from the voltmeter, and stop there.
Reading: 5 mV
